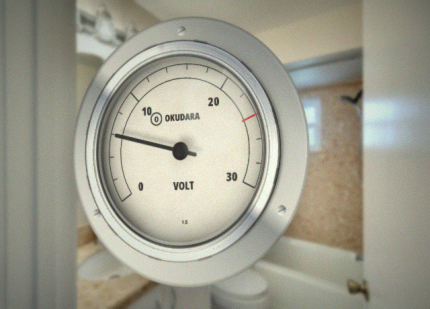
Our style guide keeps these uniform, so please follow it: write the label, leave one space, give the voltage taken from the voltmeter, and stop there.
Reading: 6 V
